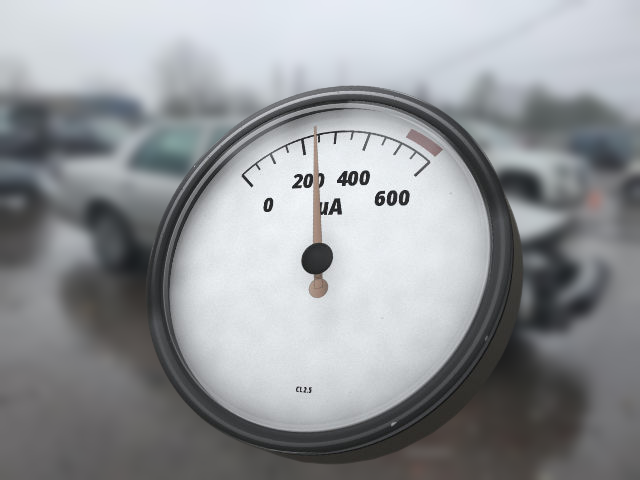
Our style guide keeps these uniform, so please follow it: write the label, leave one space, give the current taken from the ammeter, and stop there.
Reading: 250 µA
